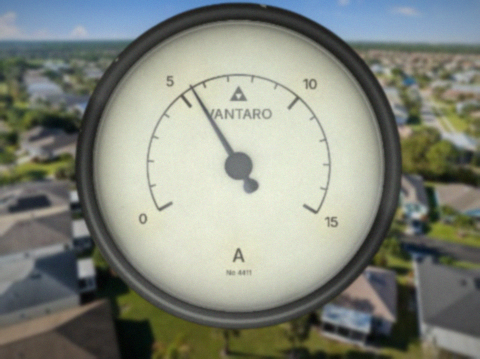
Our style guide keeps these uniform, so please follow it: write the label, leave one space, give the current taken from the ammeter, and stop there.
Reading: 5.5 A
